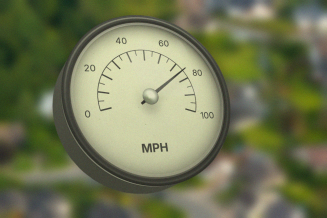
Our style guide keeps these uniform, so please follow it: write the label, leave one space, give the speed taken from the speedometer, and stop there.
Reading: 75 mph
